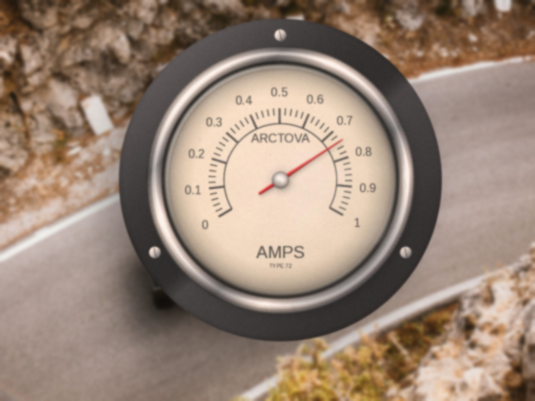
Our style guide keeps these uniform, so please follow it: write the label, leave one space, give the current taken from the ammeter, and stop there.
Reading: 0.74 A
